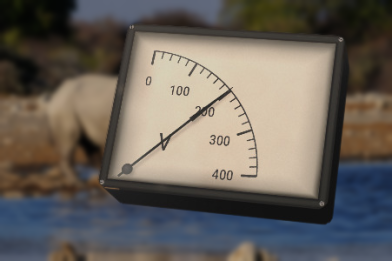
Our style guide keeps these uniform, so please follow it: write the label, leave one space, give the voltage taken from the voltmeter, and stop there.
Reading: 200 V
